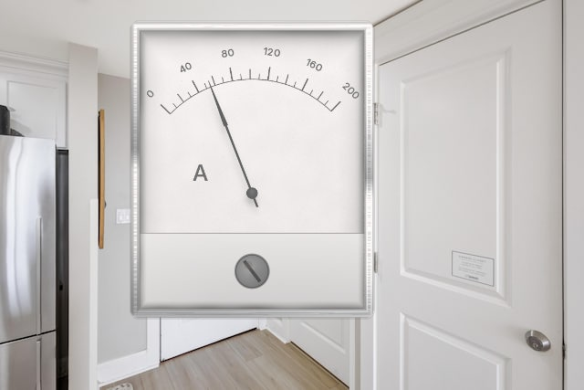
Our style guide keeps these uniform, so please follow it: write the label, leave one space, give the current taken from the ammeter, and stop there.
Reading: 55 A
